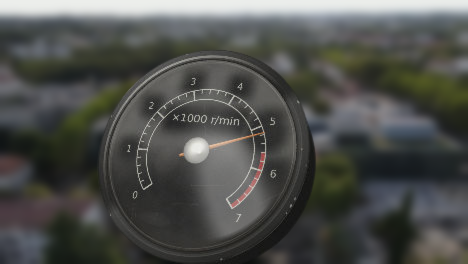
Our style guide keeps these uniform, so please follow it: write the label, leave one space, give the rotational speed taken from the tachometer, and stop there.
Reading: 5200 rpm
